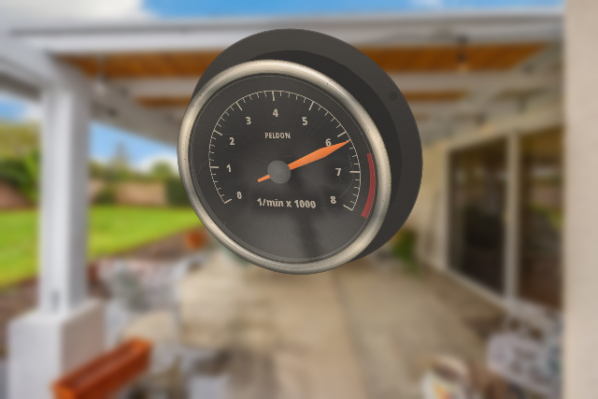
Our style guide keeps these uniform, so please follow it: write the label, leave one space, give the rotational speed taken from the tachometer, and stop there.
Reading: 6200 rpm
